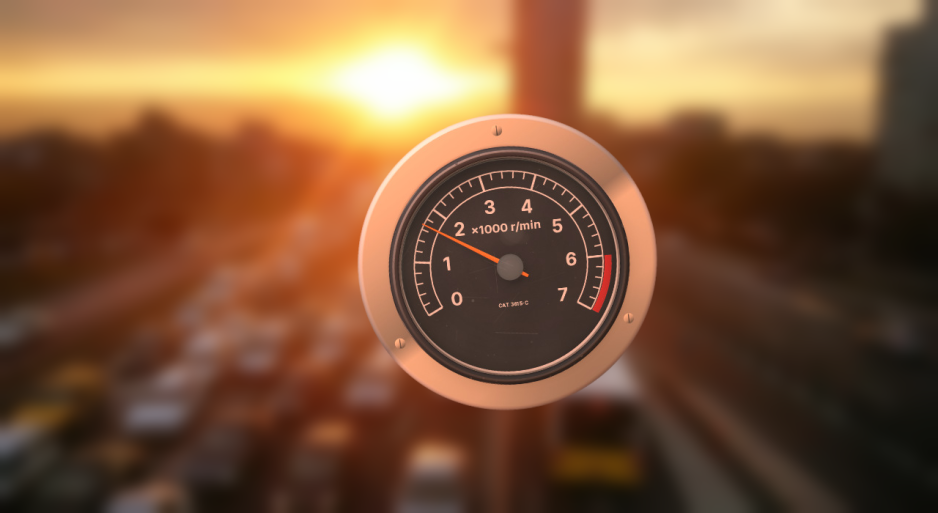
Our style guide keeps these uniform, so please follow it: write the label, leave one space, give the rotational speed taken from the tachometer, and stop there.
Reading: 1700 rpm
